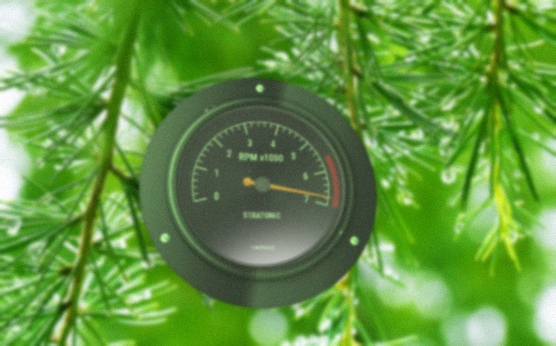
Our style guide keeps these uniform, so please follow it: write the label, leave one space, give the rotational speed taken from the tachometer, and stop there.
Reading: 6800 rpm
